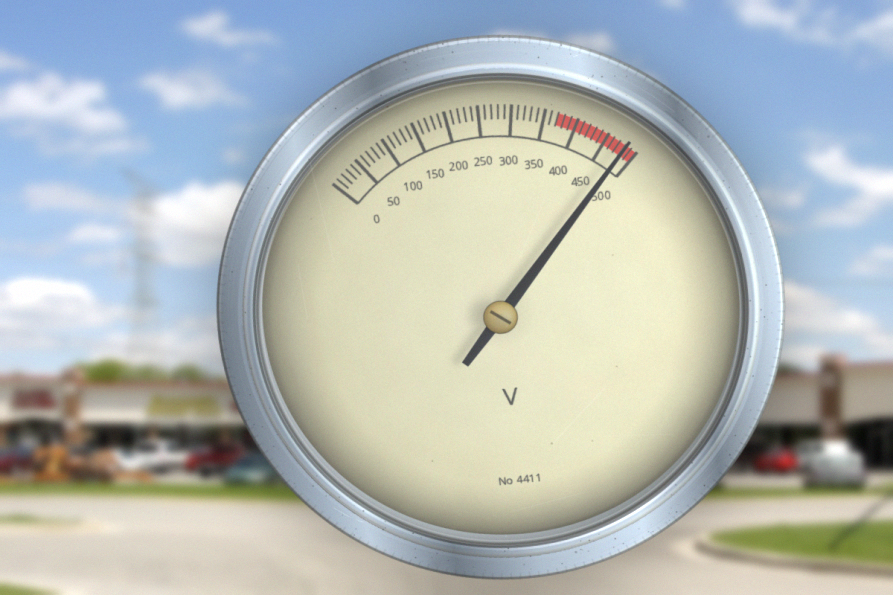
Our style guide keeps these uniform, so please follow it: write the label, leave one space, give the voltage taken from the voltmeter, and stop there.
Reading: 480 V
